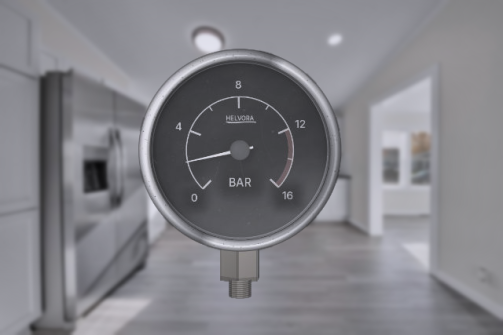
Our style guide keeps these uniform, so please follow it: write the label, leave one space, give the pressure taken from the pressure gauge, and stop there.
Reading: 2 bar
